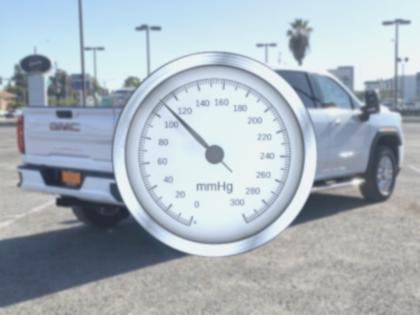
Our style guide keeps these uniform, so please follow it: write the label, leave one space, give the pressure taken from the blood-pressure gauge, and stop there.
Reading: 110 mmHg
